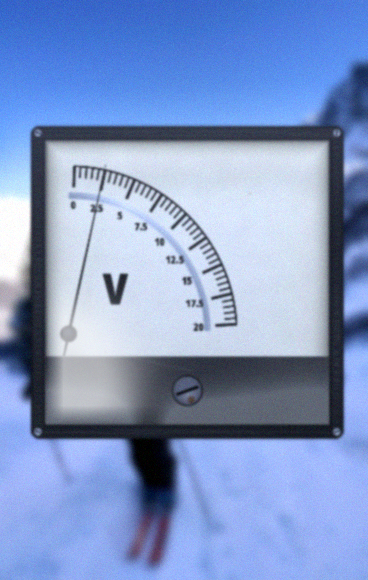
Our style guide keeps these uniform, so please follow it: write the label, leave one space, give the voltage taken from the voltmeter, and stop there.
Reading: 2.5 V
